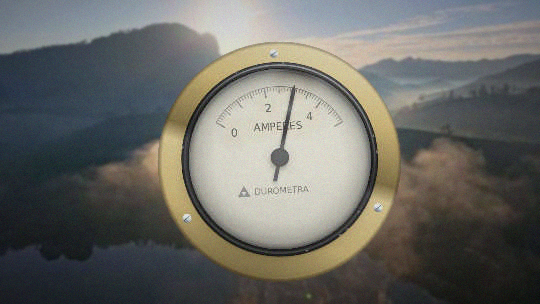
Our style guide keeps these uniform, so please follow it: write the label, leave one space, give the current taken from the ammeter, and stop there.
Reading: 3 A
